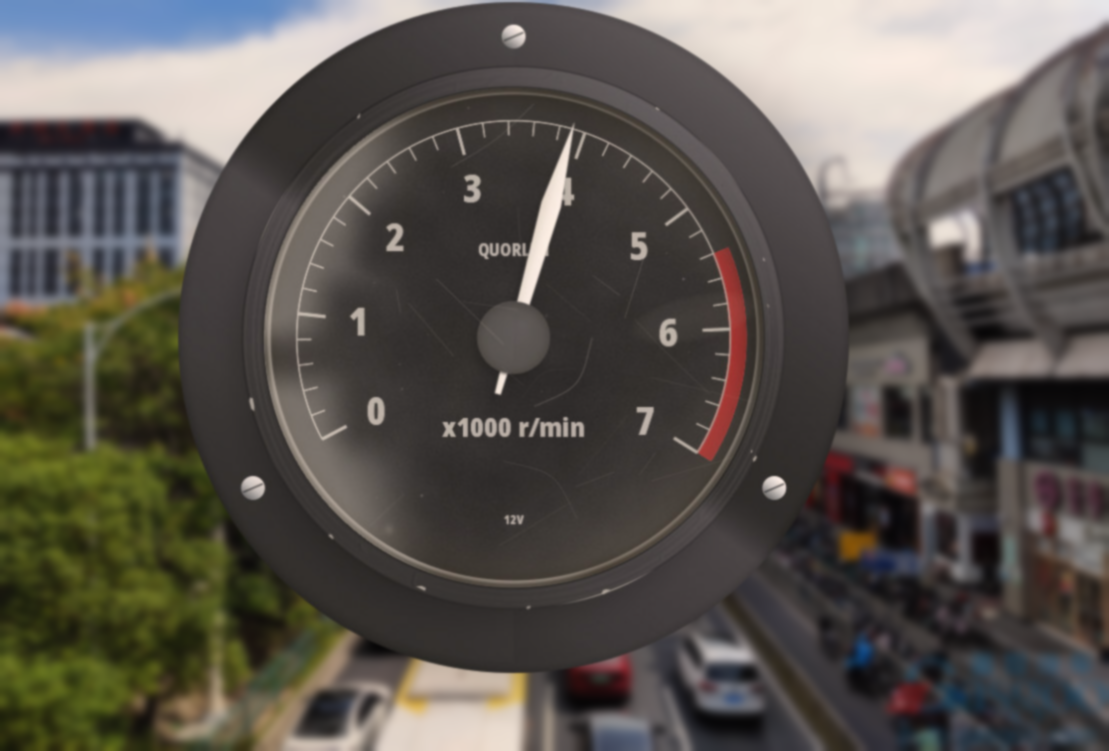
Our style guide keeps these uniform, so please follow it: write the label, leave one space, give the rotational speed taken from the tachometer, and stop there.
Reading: 3900 rpm
